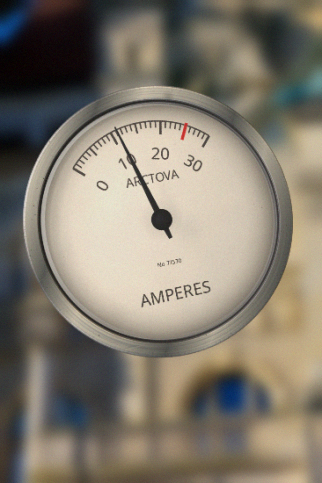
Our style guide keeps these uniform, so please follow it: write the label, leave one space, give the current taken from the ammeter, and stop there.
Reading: 11 A
